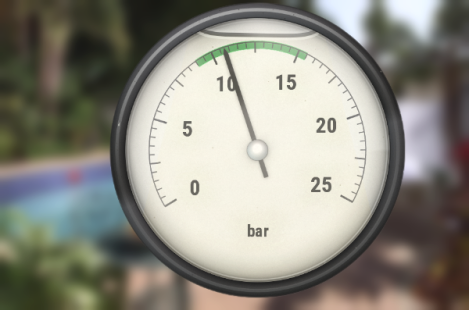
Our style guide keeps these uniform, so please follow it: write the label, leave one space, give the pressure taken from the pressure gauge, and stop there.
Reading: 10.75 bar
